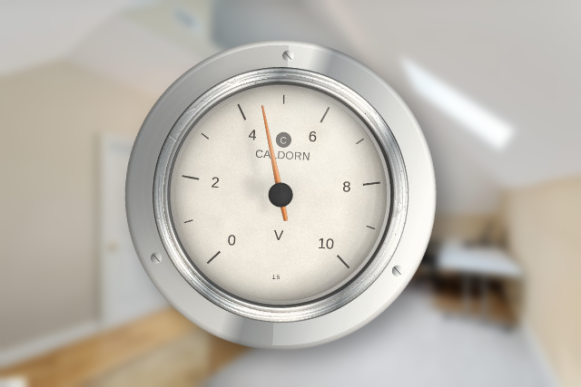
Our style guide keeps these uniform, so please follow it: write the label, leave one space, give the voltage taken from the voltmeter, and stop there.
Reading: 4.5 V
